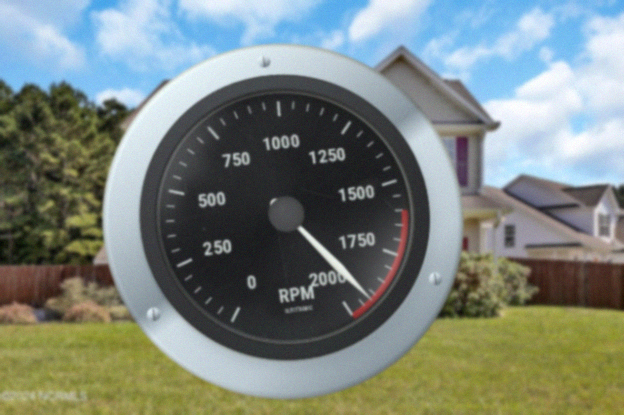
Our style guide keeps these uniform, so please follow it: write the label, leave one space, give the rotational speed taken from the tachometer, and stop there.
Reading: 1925 rpm
